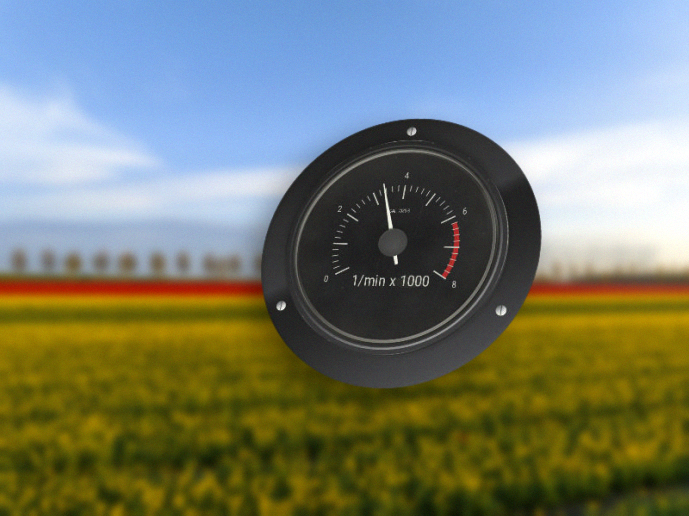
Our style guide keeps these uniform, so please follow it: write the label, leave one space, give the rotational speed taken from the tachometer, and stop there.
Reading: 3400 rpm
